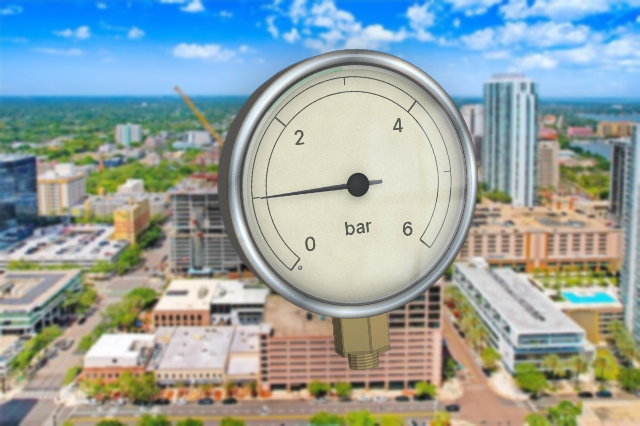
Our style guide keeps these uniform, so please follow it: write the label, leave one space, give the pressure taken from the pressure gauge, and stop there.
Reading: 1 bar
